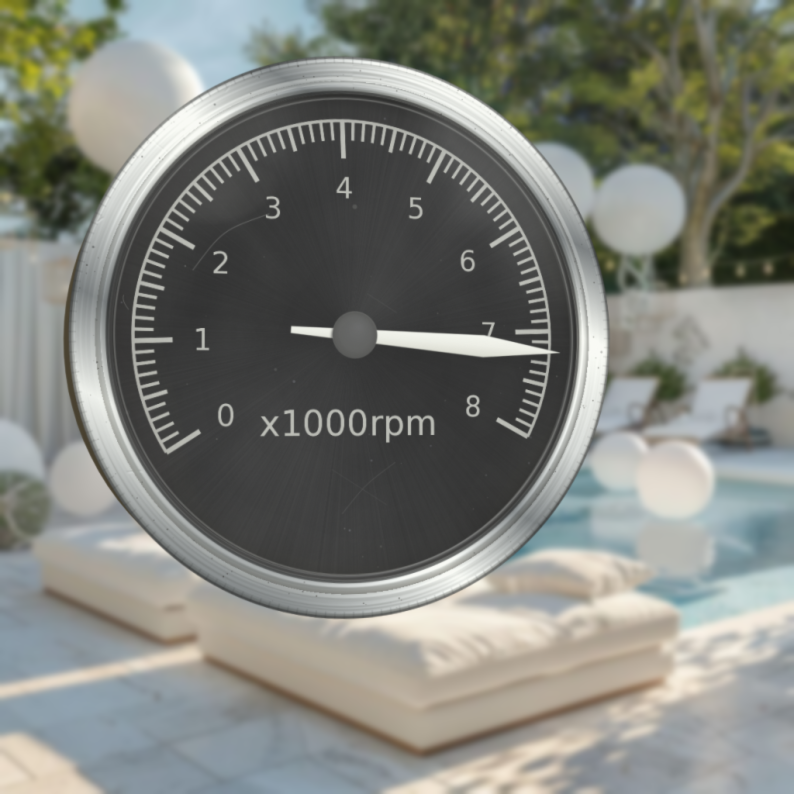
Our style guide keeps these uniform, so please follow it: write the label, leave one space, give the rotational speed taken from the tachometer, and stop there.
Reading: 7200 rpm
